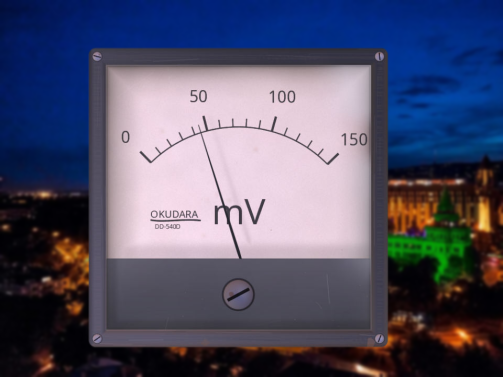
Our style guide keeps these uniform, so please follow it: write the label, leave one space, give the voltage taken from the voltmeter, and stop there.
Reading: 45 mV
